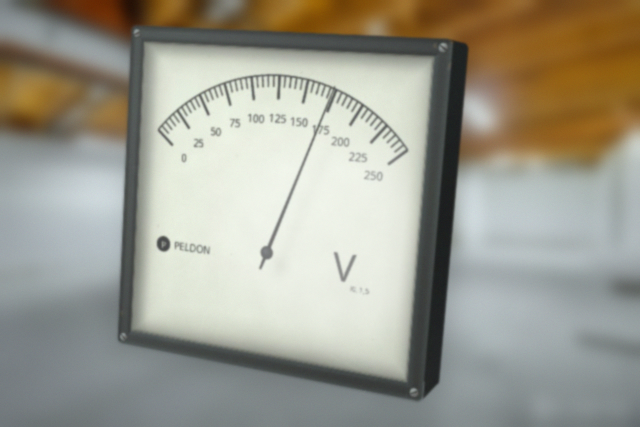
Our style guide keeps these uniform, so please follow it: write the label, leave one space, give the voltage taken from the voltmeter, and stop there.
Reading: 175 V
